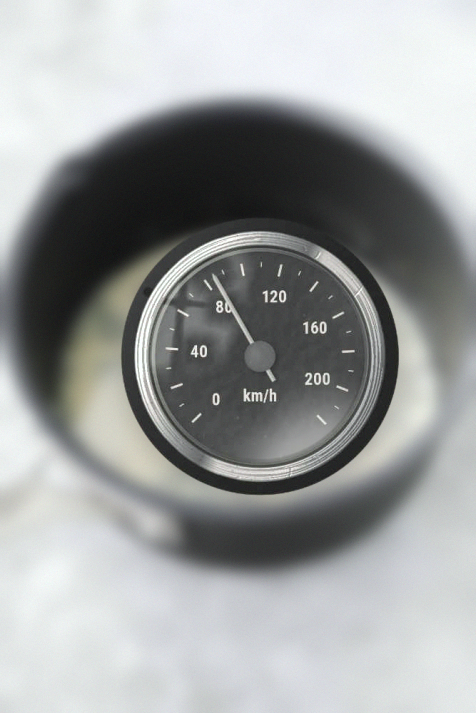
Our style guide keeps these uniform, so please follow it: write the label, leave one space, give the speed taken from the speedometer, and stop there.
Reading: 85 km/h
